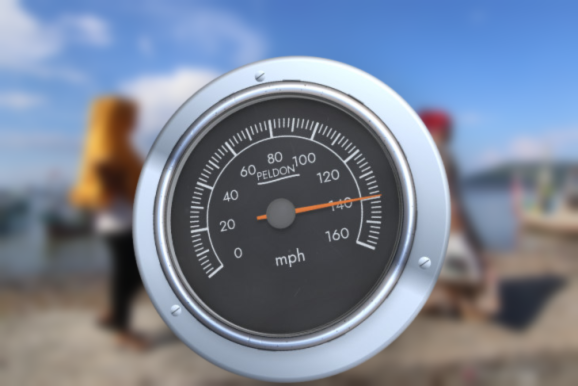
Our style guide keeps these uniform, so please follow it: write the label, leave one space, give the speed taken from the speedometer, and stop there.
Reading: 140 mph
